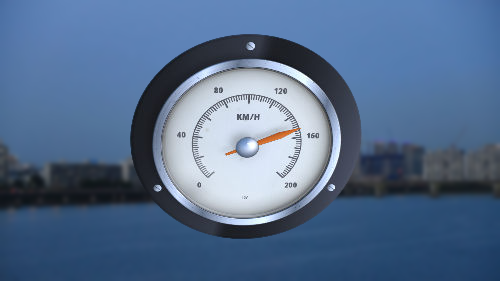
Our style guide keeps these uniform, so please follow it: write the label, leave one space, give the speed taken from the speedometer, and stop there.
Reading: 150 km/h
